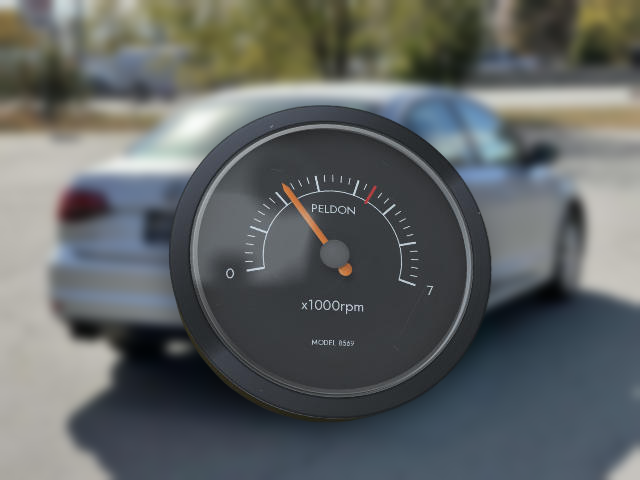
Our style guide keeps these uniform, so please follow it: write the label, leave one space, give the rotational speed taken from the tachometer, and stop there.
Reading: 2200 rpm
